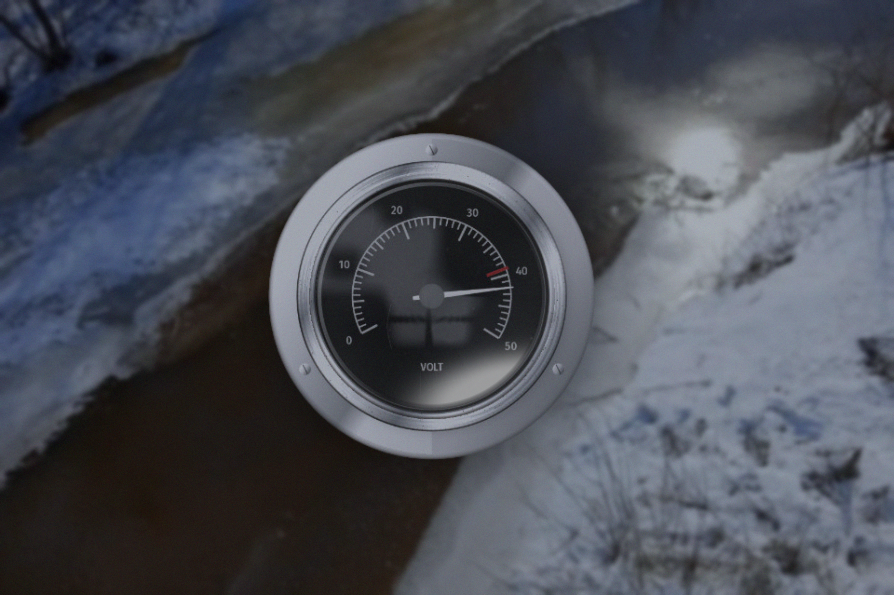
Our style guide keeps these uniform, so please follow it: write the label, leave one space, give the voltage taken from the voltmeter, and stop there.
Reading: 42 V
